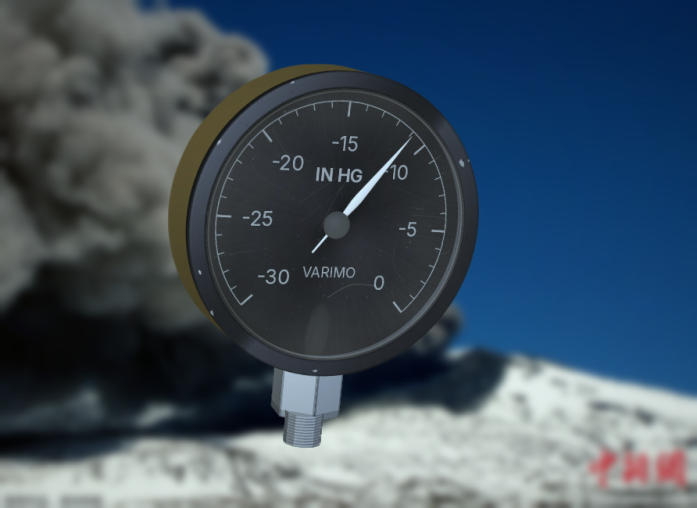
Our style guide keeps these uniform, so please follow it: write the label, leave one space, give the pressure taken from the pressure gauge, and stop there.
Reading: -11 inHg
